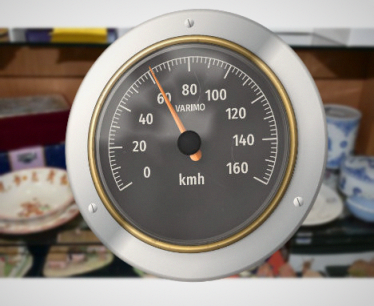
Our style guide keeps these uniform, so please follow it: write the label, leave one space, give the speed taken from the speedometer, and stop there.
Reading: 62 km/h
